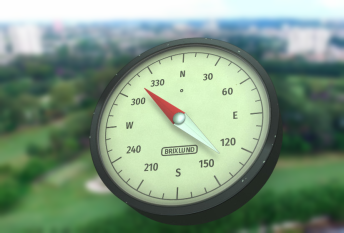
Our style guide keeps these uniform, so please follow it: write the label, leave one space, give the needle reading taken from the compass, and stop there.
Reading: 315 °
